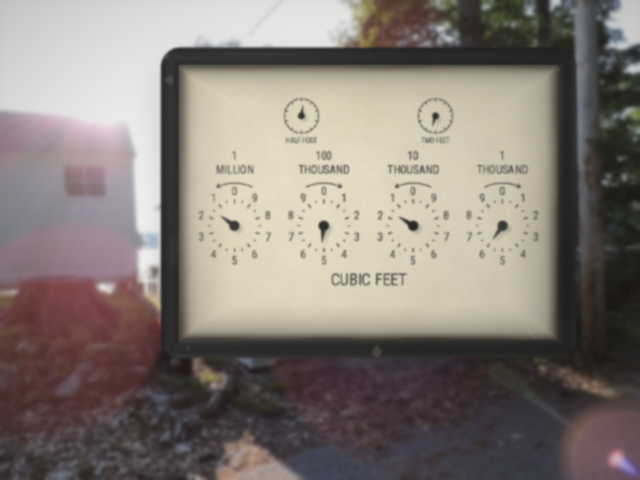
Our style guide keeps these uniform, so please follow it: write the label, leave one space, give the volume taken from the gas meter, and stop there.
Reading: 151600 ft³
